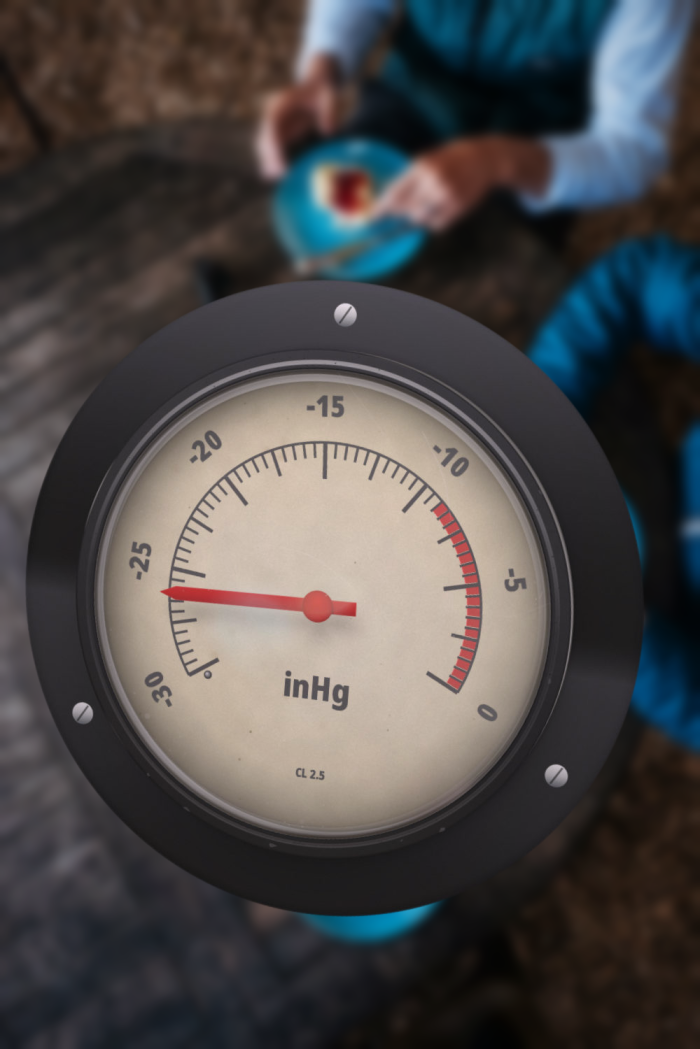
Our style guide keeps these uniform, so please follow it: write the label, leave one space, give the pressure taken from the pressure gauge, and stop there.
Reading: -26 inHg
